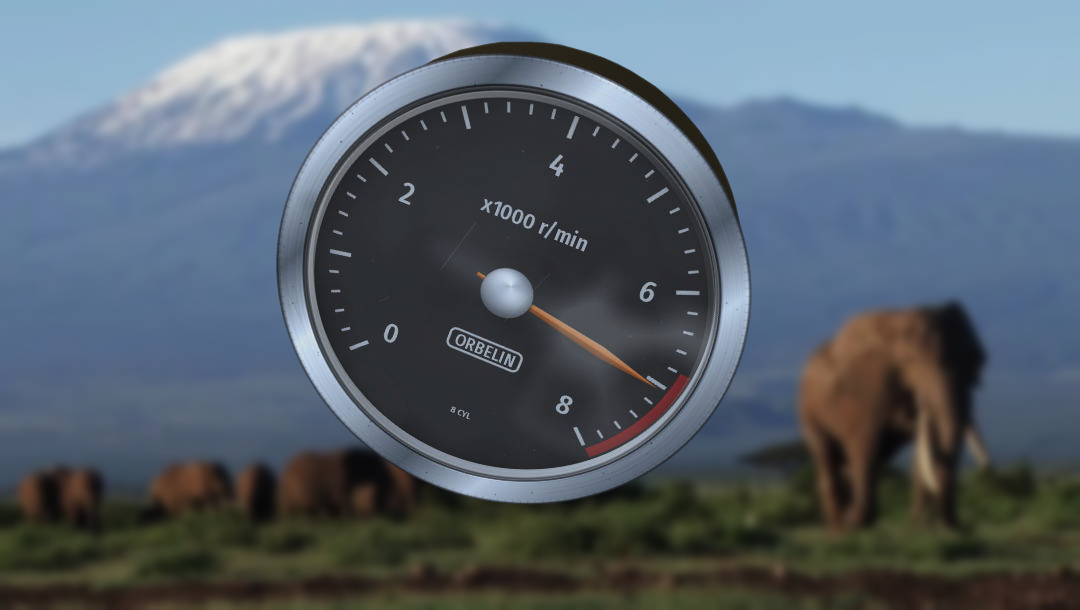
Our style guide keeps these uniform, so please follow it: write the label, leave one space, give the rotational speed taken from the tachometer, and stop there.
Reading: 7000 rpm
